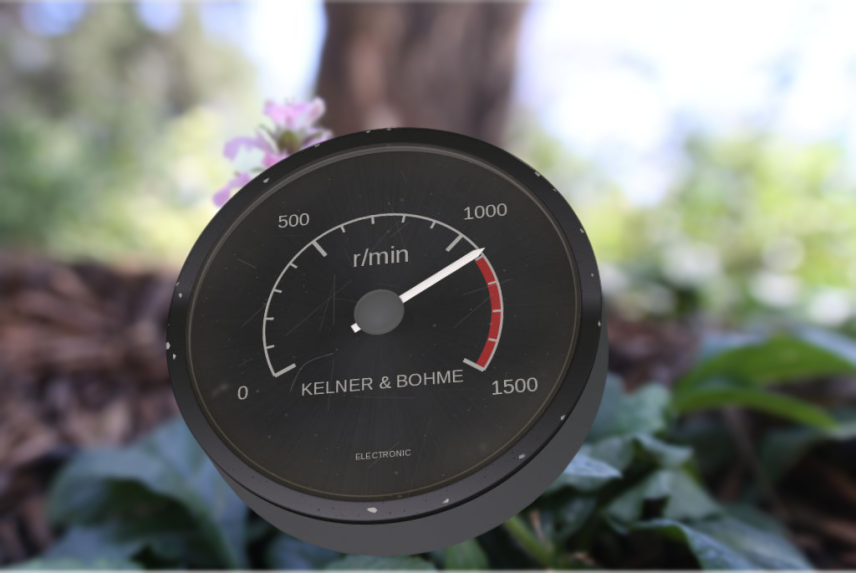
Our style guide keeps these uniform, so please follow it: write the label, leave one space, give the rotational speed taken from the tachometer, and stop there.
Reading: 1100 rpm
